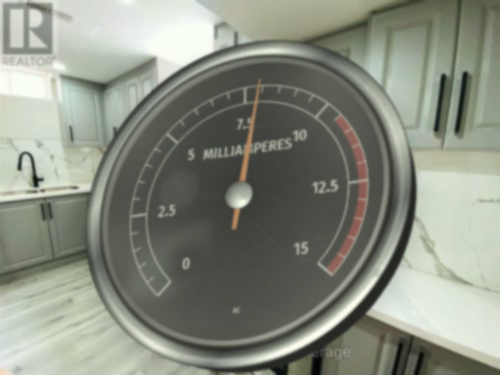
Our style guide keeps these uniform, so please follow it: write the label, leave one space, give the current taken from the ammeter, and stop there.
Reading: 8 mA
